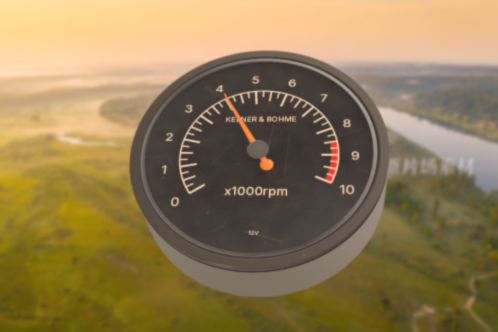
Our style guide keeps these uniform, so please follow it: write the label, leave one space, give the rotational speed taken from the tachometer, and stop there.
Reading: 4000 rpm
